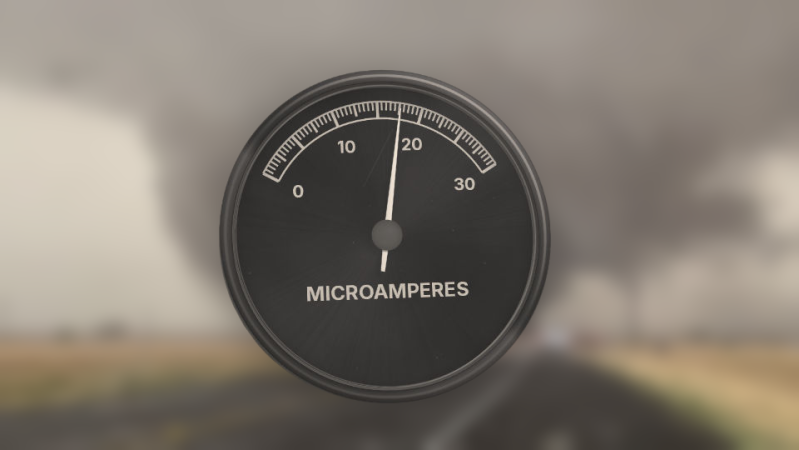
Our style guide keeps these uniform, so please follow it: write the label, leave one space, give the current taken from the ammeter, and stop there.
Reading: 17.5 µA
